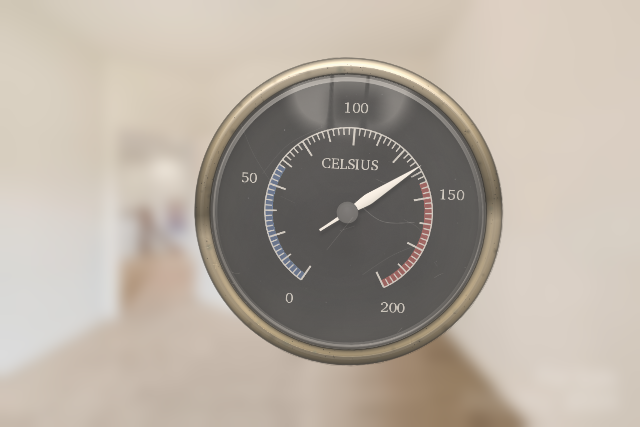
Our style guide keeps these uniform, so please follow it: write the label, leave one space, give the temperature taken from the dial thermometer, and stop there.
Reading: 135 °C
